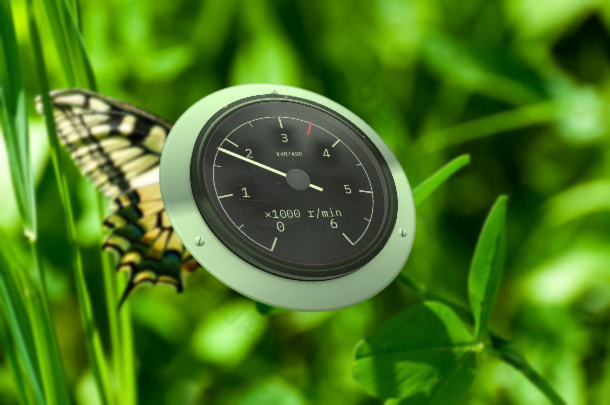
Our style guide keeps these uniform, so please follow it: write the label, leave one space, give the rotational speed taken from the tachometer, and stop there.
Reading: 1750 rpm
